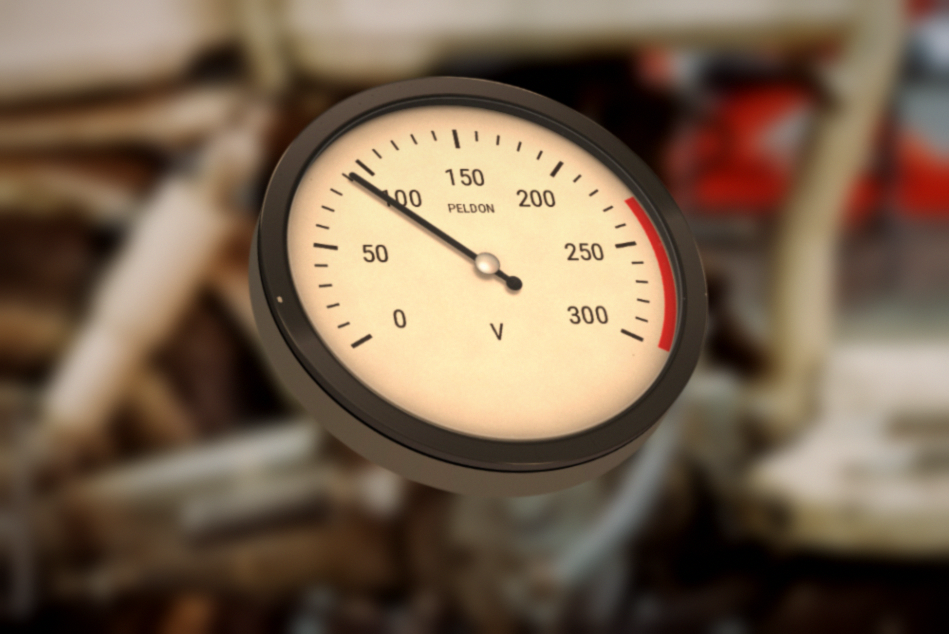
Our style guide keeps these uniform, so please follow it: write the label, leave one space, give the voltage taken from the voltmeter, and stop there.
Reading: 90 V
